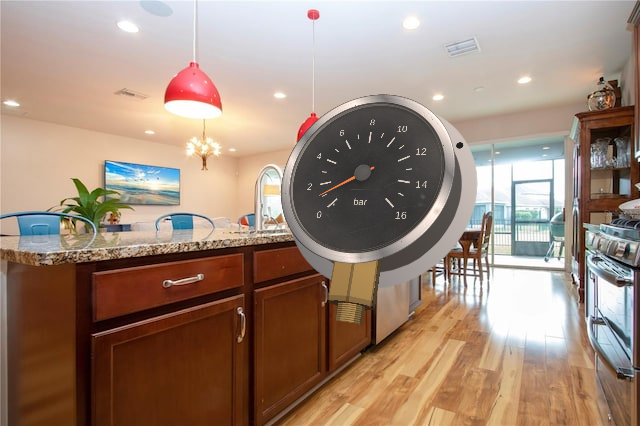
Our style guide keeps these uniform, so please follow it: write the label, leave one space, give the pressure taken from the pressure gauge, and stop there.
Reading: 1 bar
